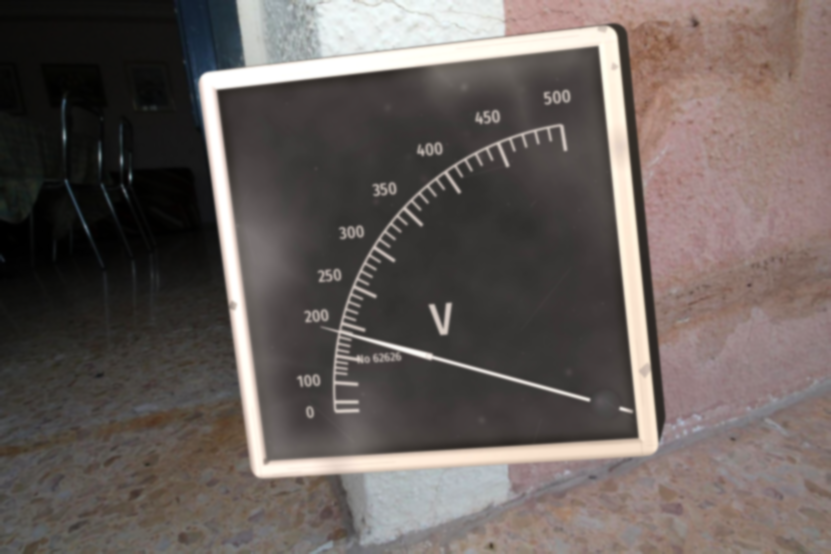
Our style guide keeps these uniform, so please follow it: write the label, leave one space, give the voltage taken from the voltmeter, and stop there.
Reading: 190 V
